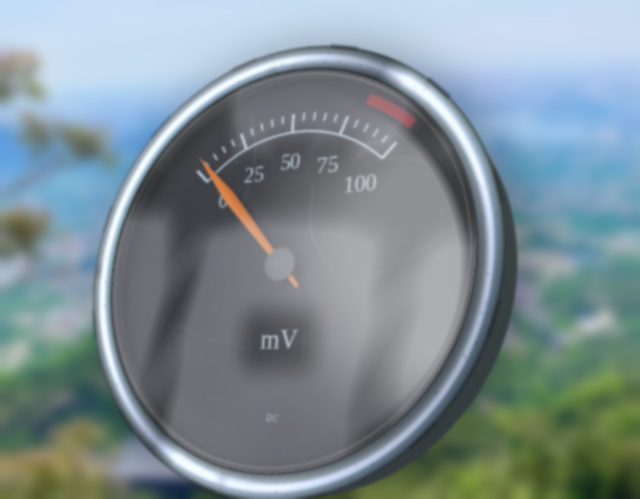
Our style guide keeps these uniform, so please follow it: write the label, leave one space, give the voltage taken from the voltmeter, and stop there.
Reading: 5 mV
